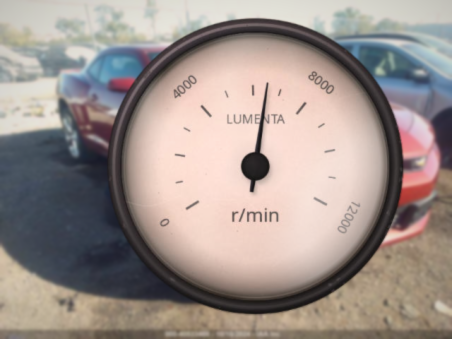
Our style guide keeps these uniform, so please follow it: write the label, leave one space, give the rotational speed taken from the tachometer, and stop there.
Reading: 6500 rpm
